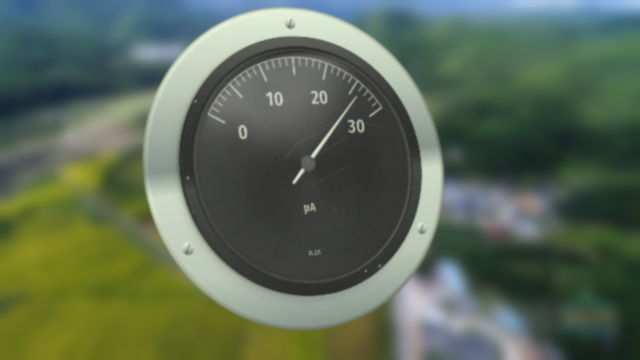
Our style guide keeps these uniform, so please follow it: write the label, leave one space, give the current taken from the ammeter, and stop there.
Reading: 26 µA
